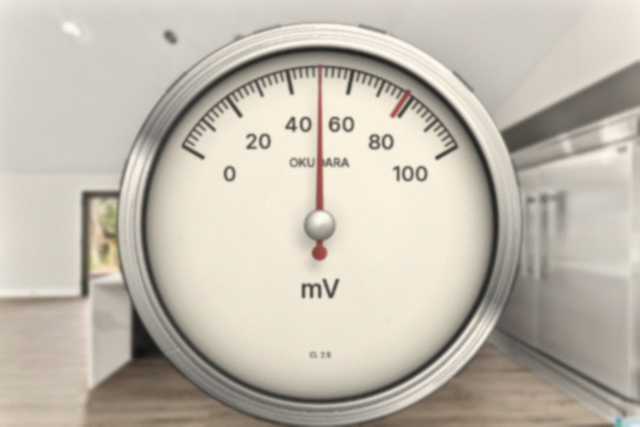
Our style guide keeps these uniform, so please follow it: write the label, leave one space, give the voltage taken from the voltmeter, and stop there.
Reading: 50 mV
